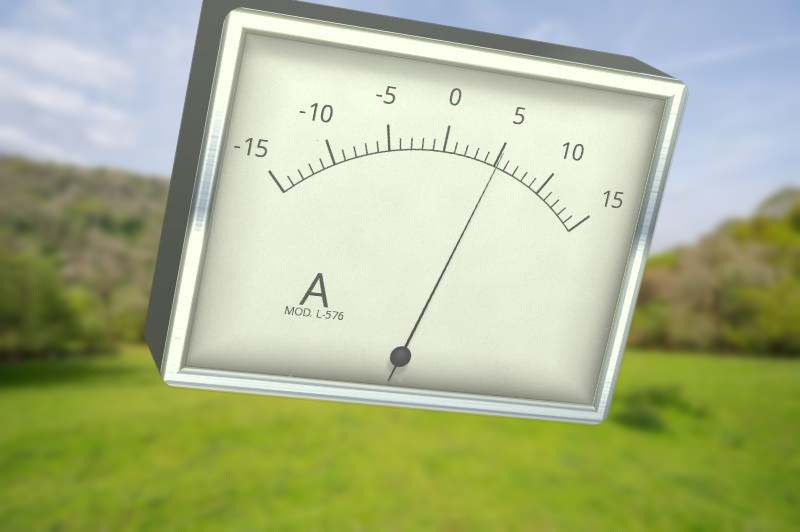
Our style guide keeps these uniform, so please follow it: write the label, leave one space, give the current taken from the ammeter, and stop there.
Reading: 5 A
